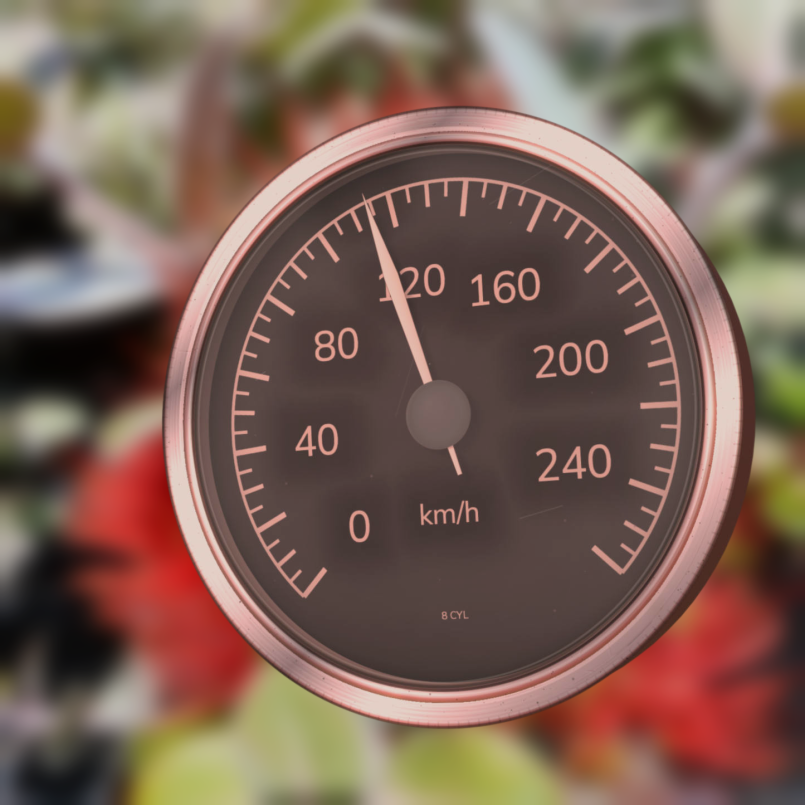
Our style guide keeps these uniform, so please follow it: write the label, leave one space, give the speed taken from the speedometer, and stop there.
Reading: 115 km/h
